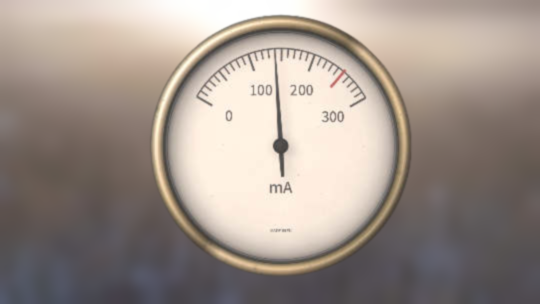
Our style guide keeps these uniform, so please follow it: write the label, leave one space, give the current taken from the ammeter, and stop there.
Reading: 140 mA
